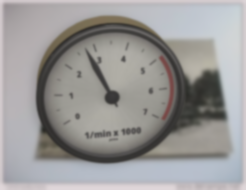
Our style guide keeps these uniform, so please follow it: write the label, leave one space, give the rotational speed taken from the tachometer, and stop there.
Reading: 2750 rpm
